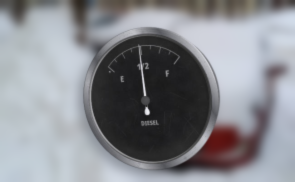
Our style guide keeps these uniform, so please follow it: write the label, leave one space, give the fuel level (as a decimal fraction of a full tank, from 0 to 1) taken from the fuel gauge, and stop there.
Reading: 0.5
